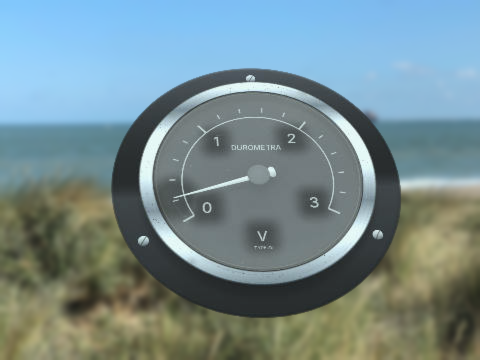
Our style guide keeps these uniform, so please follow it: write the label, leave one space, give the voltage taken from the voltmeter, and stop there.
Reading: 0.2 V
